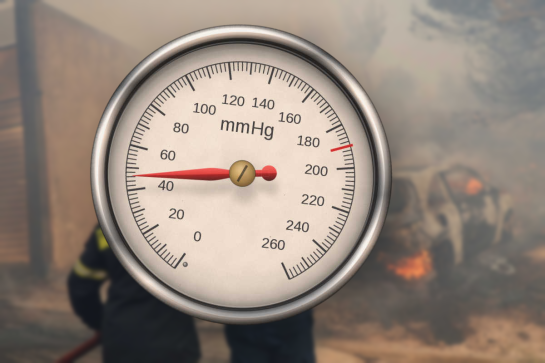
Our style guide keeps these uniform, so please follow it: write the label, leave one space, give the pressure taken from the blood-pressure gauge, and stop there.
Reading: 46 mmHg
